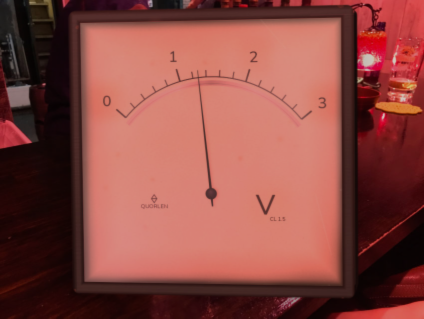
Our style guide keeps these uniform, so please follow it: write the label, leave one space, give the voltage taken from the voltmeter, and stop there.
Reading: 1.3 V
